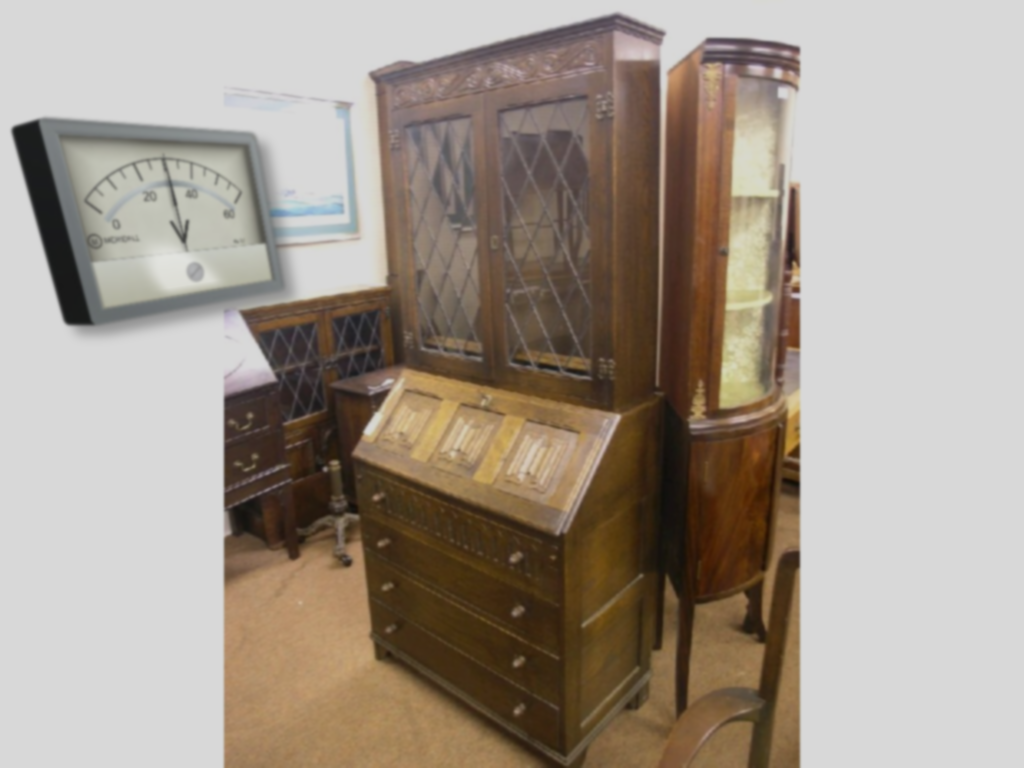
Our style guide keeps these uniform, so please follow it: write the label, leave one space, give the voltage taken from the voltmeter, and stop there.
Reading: 30 V
